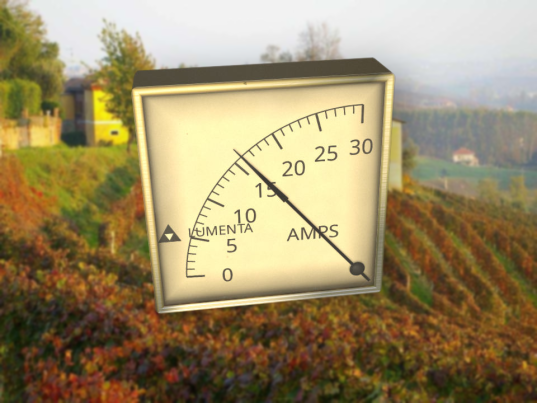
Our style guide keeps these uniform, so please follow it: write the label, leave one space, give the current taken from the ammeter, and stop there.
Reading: 16 A
